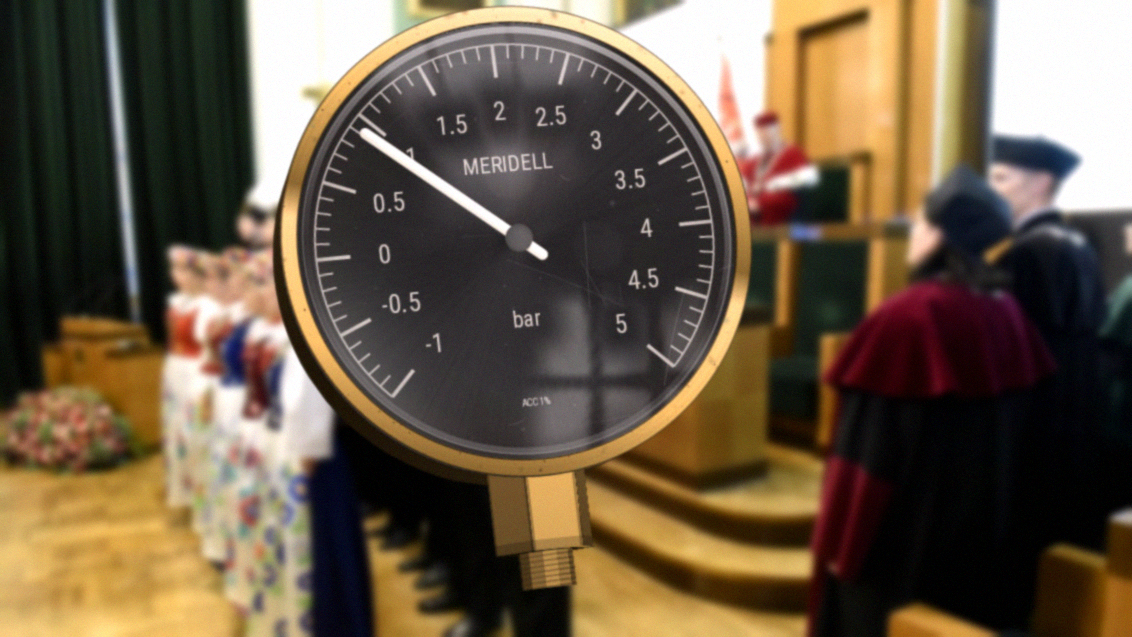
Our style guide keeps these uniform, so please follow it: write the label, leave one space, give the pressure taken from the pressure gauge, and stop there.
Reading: 0.9 bar
